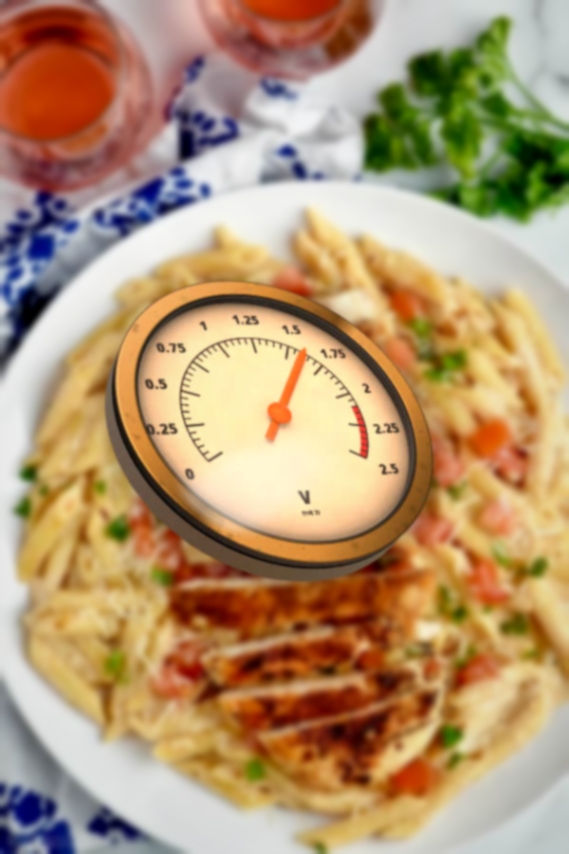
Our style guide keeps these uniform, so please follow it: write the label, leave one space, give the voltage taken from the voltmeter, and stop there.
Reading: 1.6 V
